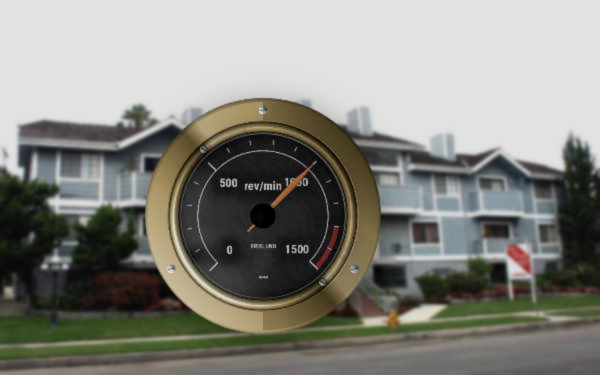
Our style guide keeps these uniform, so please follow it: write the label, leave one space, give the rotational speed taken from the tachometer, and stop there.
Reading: 1000 rpm
